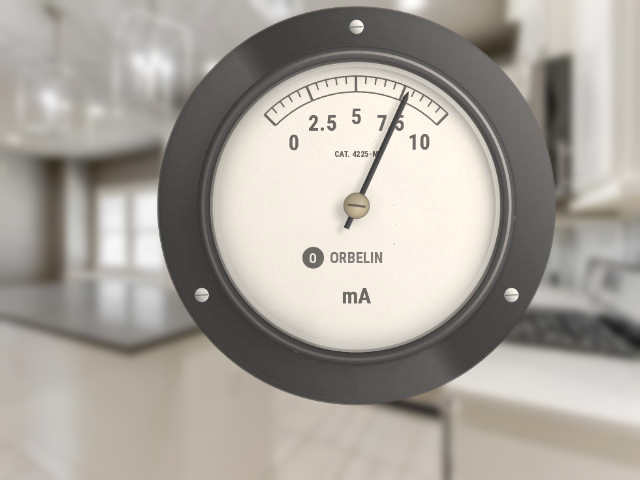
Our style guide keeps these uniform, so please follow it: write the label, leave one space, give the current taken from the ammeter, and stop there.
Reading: 7.75 mA
